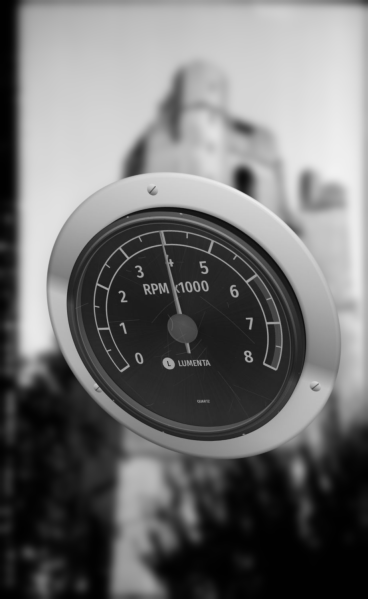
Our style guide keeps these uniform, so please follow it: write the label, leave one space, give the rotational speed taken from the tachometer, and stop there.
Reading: 4000 rpm
